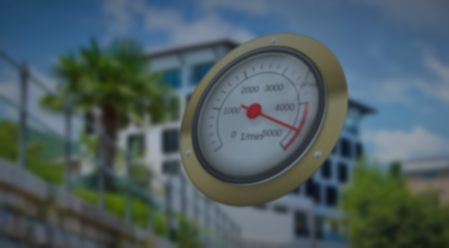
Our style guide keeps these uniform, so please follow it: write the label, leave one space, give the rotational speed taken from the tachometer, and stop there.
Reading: 4600 rpm
